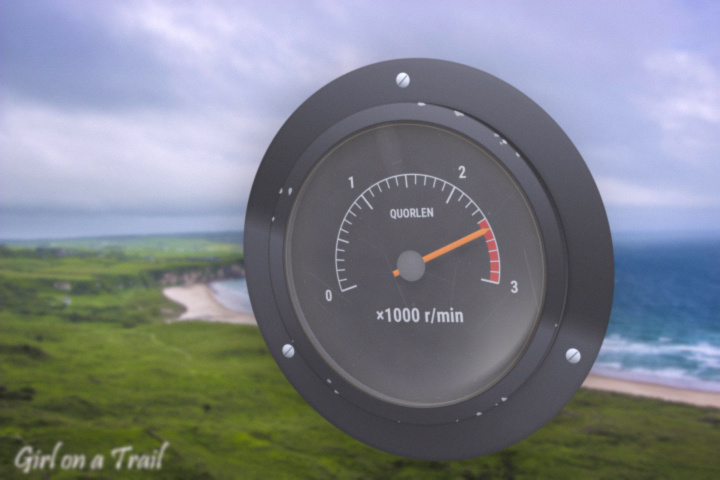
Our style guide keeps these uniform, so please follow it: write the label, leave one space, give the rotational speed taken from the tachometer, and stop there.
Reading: 2500 rpm
